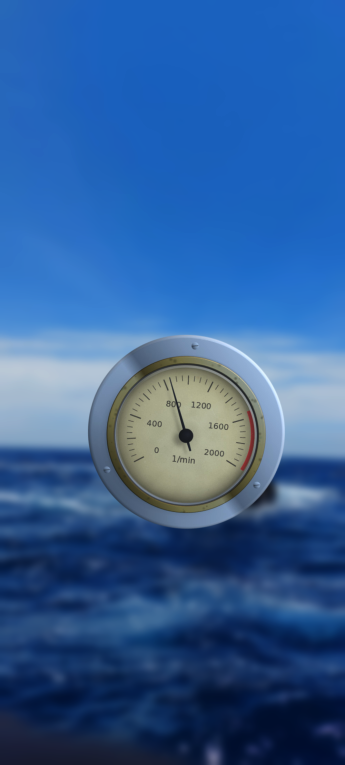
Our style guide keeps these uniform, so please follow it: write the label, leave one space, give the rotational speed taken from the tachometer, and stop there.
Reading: 850 rpm
